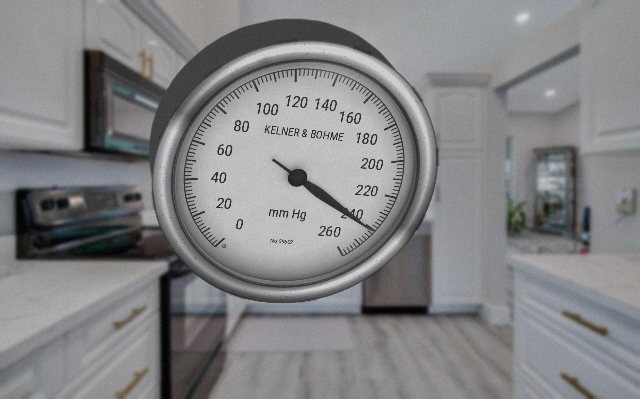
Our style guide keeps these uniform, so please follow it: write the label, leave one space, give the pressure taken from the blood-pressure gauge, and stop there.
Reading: 240 mmHg
